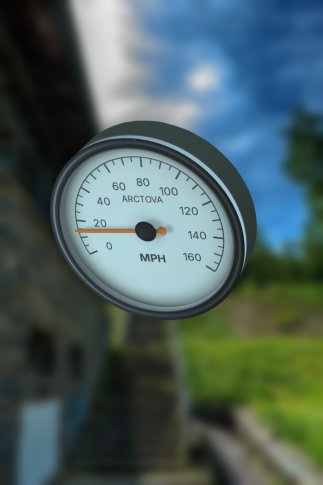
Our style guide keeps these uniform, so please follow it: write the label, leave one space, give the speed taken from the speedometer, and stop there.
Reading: 15 mph
